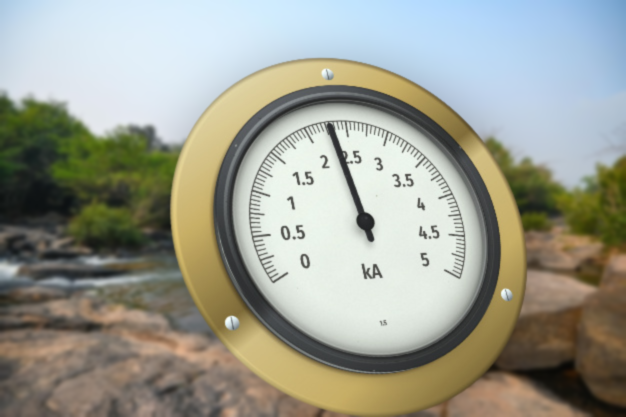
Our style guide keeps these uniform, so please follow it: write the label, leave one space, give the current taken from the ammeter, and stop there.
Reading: 2.25 kA
